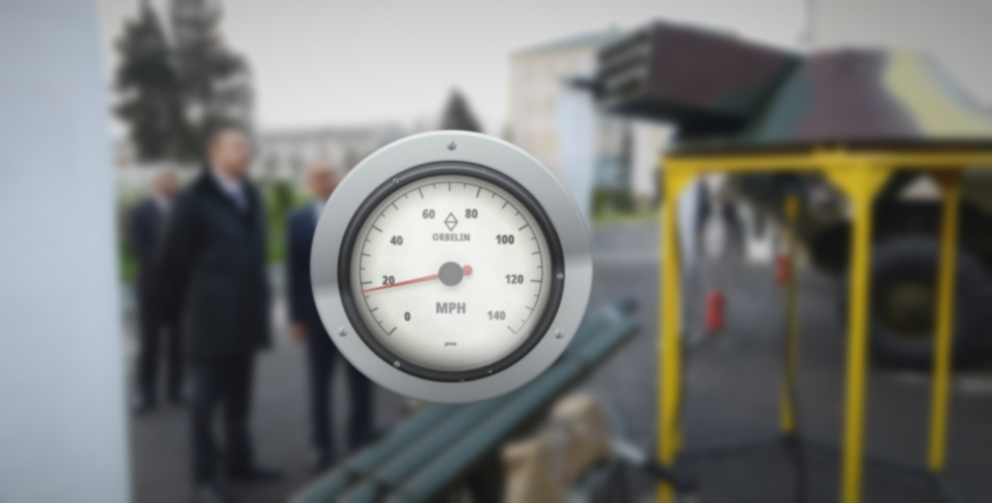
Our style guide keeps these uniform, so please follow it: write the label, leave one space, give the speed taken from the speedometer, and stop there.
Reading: 17.5 mph
